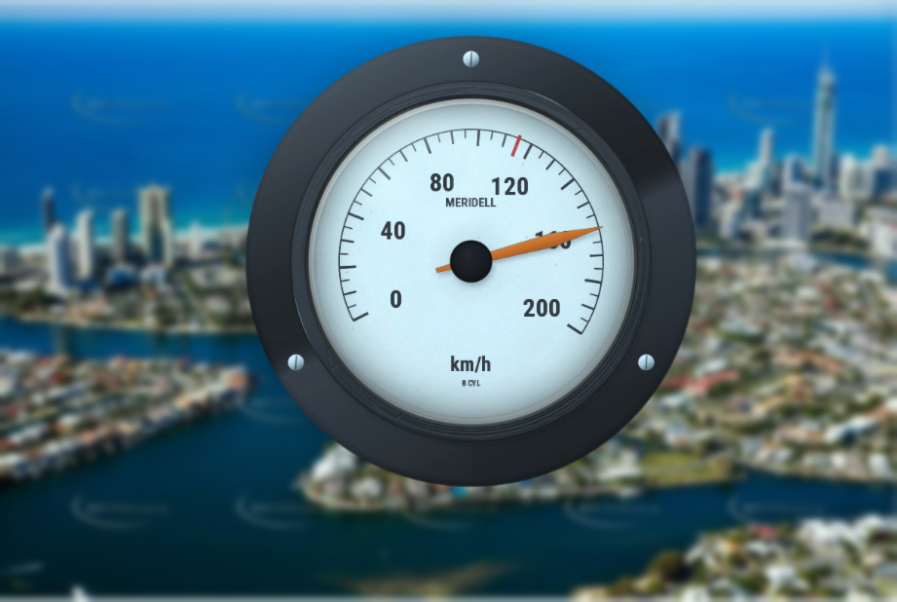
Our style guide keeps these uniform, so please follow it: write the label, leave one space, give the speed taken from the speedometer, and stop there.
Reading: 160 km/h
